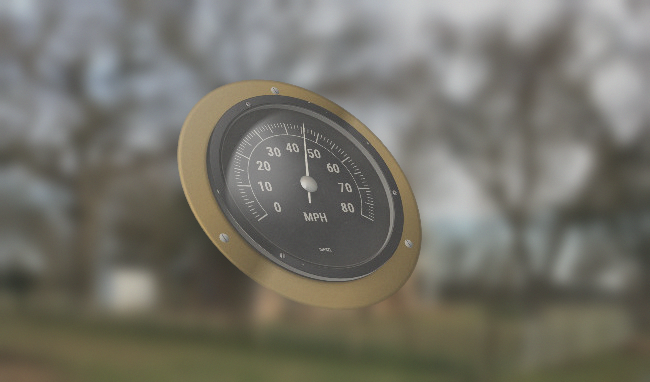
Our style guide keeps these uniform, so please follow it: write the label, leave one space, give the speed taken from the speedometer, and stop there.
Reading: 45 mph
